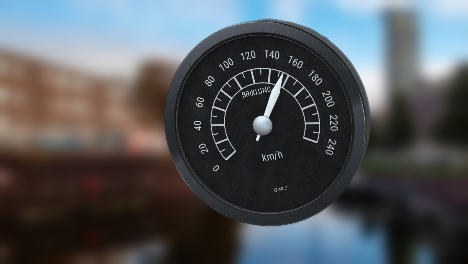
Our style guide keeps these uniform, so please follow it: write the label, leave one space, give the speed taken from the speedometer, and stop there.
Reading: 155 km/h
